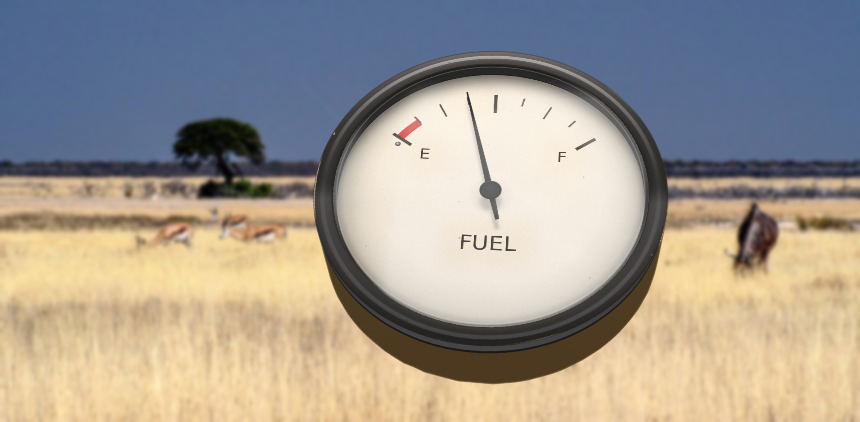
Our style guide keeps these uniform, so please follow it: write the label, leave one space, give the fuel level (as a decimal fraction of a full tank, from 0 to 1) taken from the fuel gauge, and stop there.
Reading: 0.375
